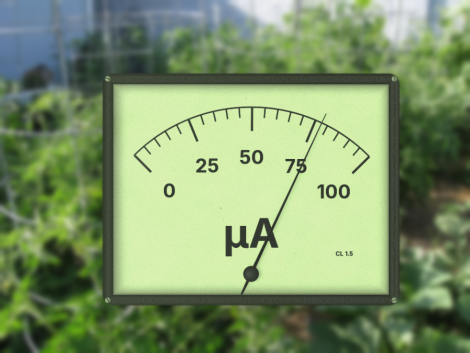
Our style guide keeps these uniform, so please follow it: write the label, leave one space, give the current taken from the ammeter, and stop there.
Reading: 77.5 µA
